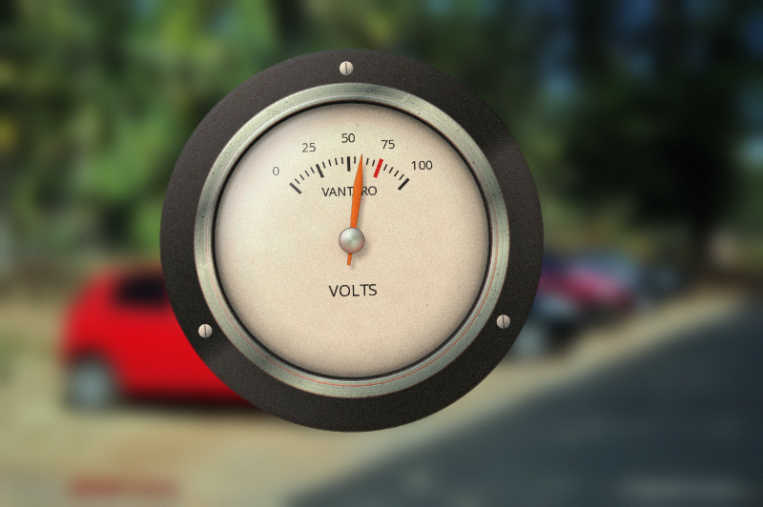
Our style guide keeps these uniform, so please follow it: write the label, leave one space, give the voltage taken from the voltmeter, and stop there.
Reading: 60 V
